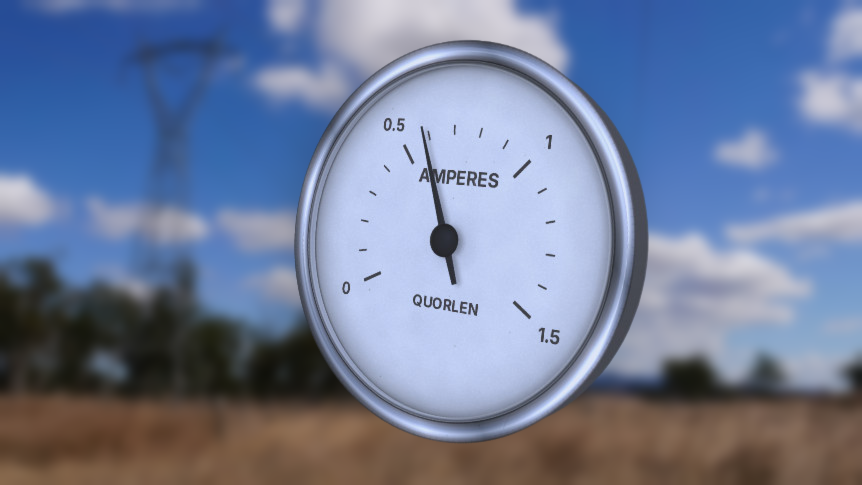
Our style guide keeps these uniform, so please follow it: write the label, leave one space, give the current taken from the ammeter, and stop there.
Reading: 0.6 A
